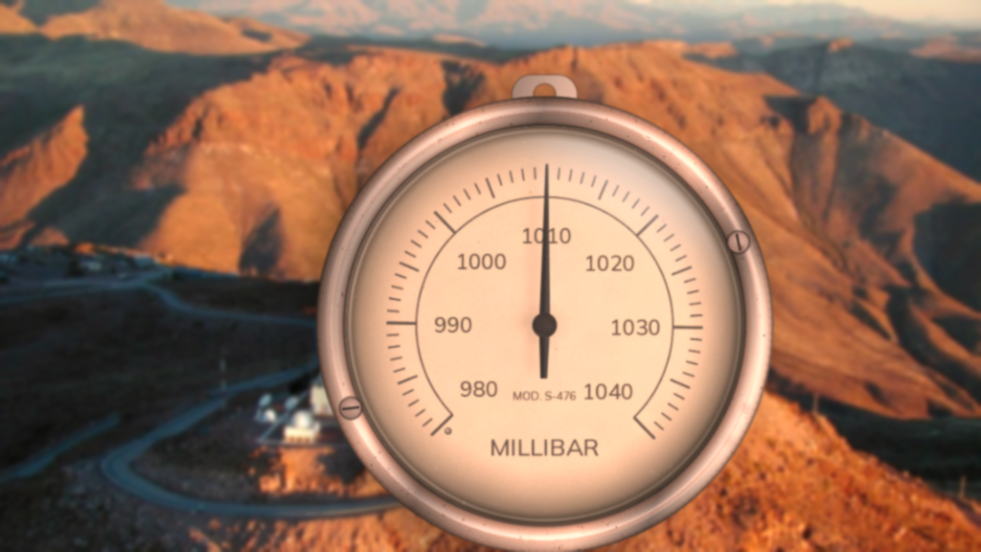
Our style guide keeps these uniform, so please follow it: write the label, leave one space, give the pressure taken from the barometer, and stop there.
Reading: 1010 mbar
